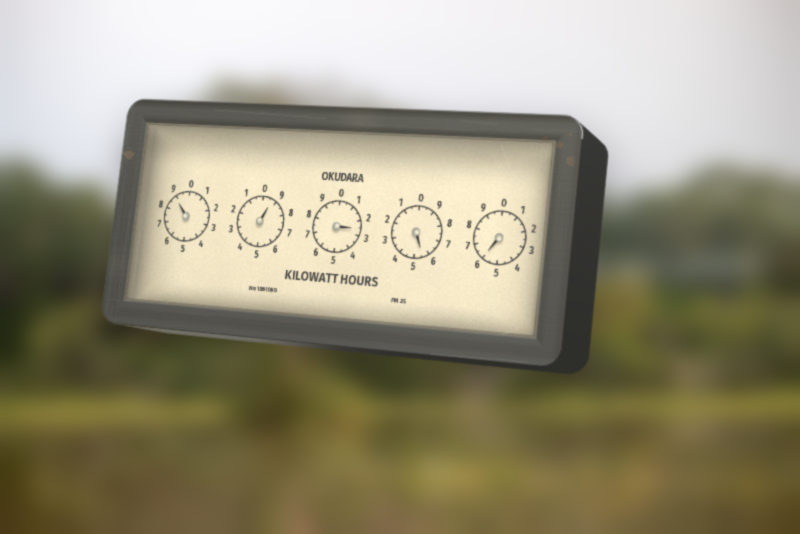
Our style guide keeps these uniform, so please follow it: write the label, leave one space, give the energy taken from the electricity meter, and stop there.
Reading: 89256 kWh
